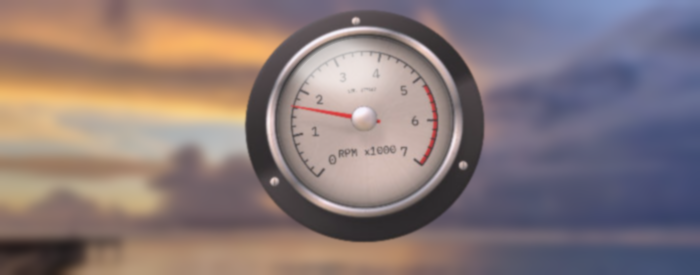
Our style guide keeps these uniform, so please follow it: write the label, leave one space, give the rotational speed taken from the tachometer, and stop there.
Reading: 1600 rpm
